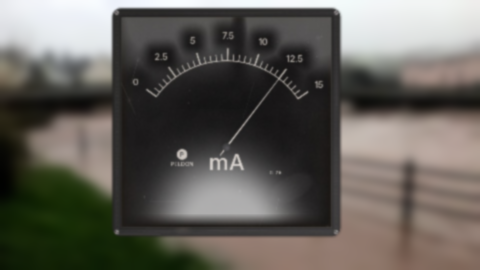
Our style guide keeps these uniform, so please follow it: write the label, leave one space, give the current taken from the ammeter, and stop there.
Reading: 12.5 mA
